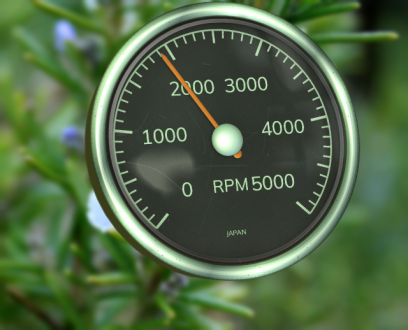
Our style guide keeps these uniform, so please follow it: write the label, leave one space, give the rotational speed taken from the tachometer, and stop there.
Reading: 1900 rpm
